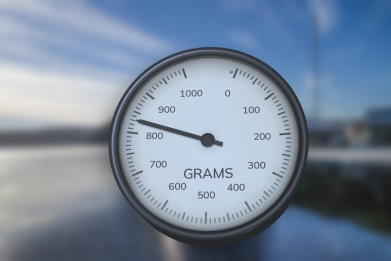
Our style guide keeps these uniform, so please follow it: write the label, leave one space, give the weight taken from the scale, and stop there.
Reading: 830 g
